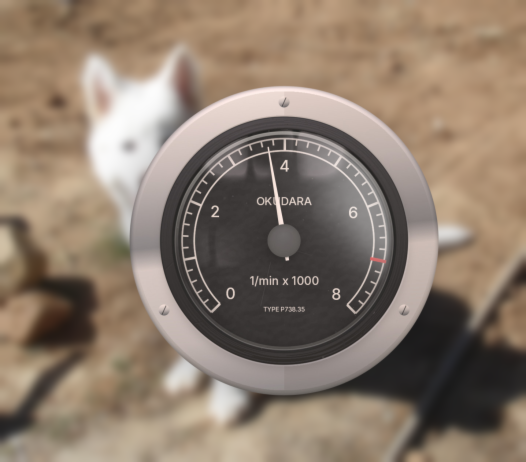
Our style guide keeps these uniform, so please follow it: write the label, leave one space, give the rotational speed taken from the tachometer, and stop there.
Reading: 3700 rpm
